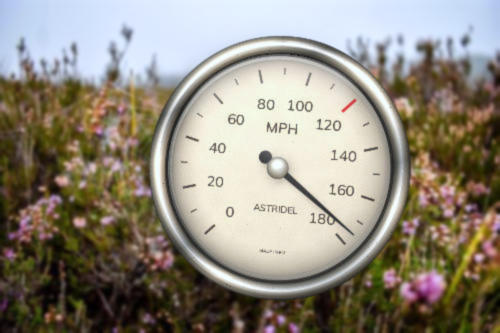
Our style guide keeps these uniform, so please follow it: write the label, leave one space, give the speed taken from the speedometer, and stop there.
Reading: 175 mph
